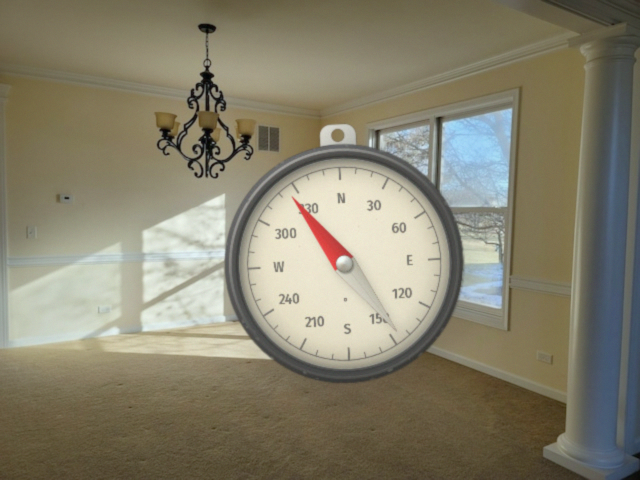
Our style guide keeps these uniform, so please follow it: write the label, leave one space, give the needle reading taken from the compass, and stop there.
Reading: 325 °
